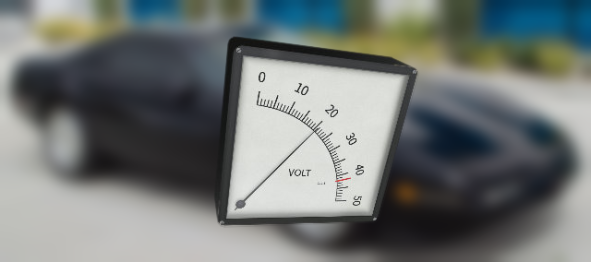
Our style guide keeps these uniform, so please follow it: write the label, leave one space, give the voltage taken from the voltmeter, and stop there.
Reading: 20 V
